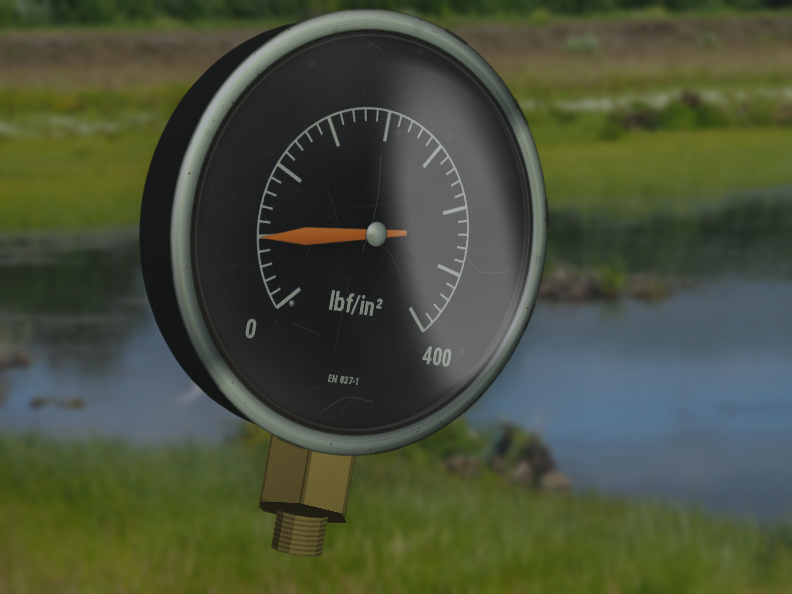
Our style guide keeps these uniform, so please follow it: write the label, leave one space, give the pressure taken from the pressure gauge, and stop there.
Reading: 50 psi
